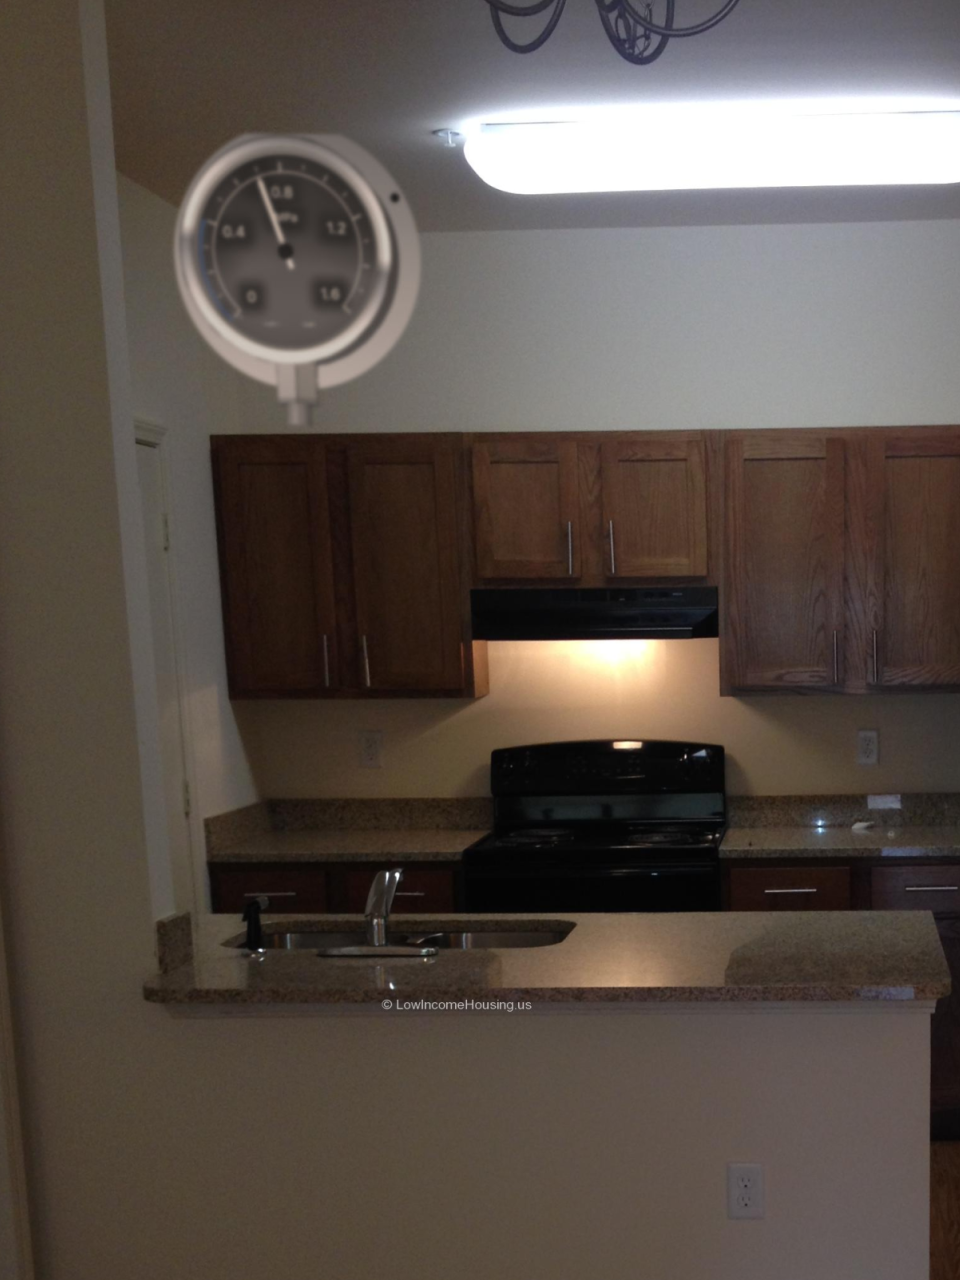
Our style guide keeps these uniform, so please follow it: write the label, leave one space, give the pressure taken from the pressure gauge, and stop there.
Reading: 0.7 MPa
